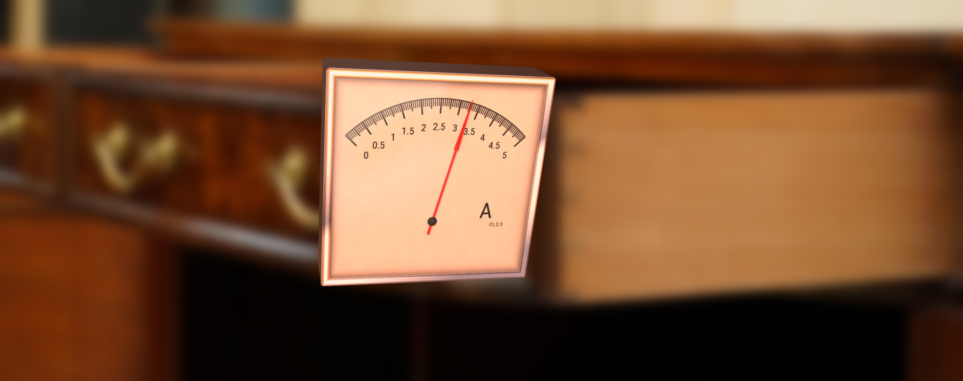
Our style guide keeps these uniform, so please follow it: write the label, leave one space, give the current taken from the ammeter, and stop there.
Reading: 3.25 A
